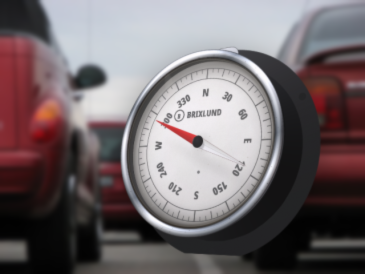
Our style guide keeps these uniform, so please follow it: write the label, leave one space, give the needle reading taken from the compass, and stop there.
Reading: 295 °
